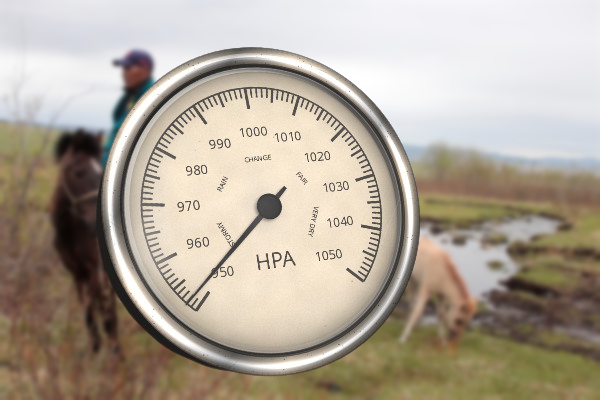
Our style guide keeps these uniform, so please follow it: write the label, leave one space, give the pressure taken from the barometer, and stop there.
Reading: 952 hPa
